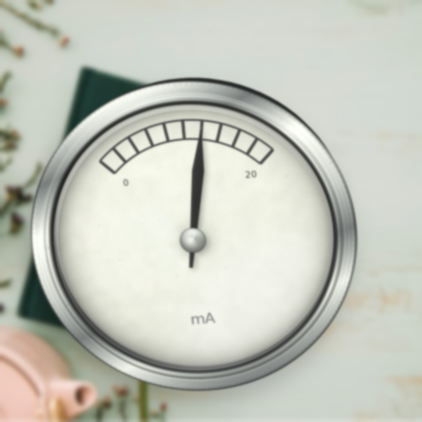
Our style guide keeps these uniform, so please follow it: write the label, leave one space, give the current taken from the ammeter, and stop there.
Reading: 12 mA
